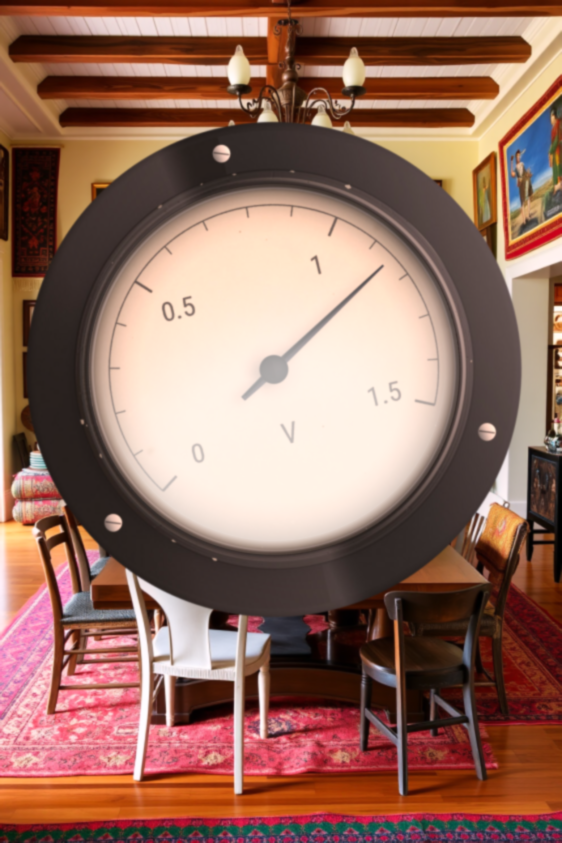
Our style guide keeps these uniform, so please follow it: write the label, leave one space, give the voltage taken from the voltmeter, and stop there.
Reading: 1.15 V
